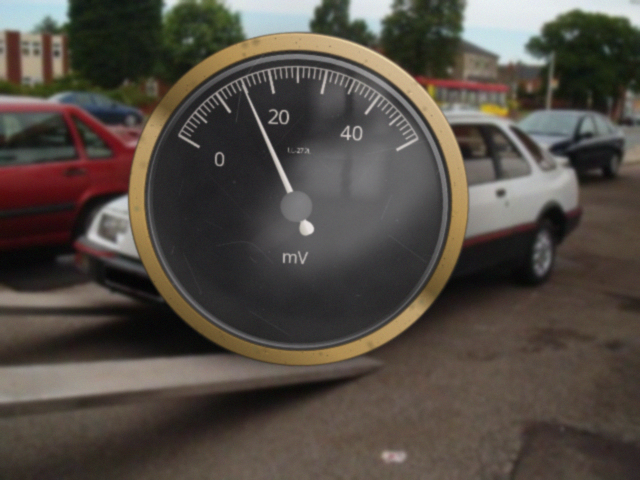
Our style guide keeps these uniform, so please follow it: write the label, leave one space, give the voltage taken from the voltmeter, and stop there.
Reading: 15 mV
